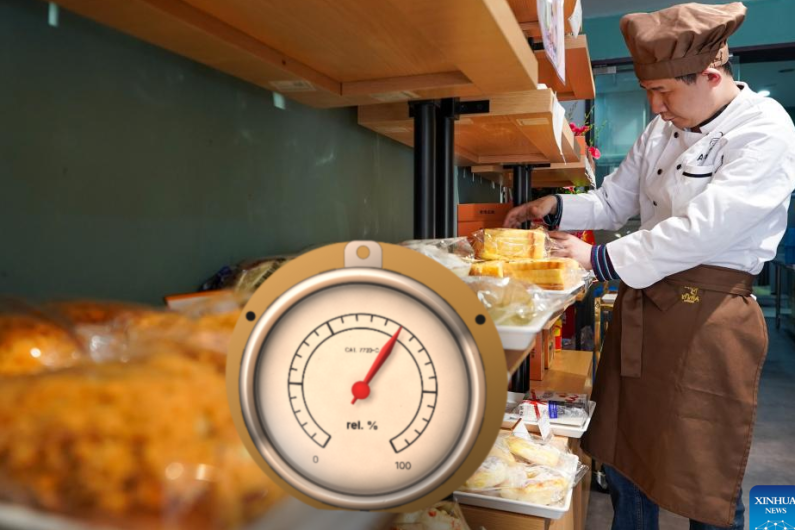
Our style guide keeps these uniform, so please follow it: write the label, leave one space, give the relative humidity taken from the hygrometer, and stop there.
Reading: 60 %
